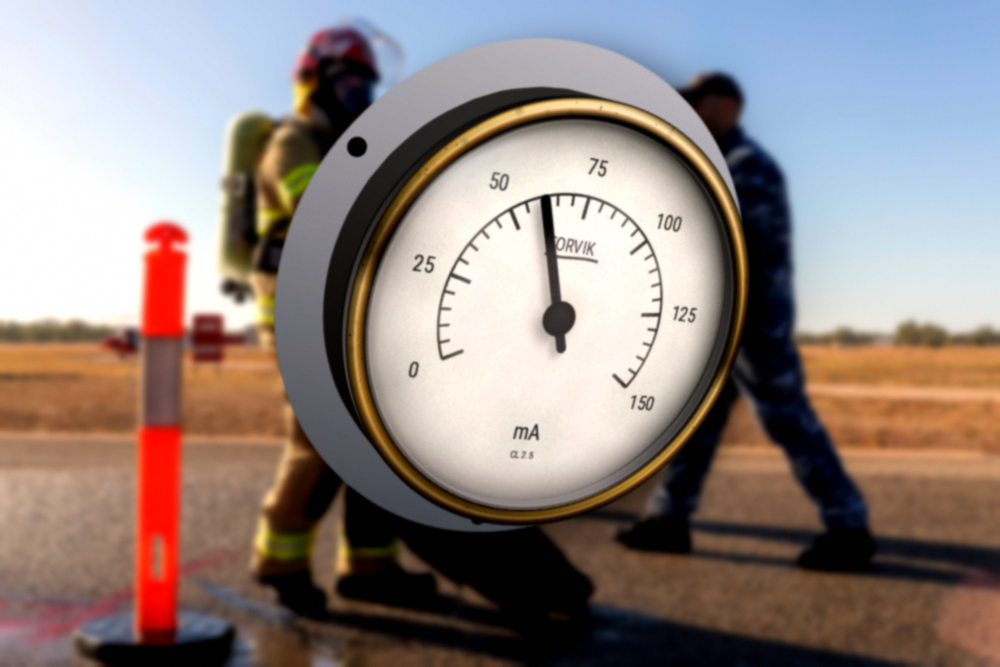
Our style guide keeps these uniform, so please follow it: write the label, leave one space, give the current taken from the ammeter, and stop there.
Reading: 60 mA
